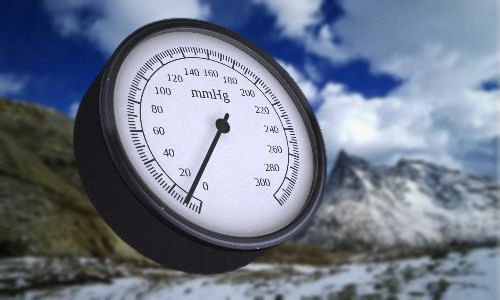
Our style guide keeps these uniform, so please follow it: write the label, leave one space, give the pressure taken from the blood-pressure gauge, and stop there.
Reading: 10 mmHg
